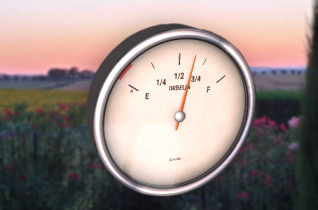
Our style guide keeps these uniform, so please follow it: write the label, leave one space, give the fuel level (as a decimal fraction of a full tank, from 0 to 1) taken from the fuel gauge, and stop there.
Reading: 0.625
